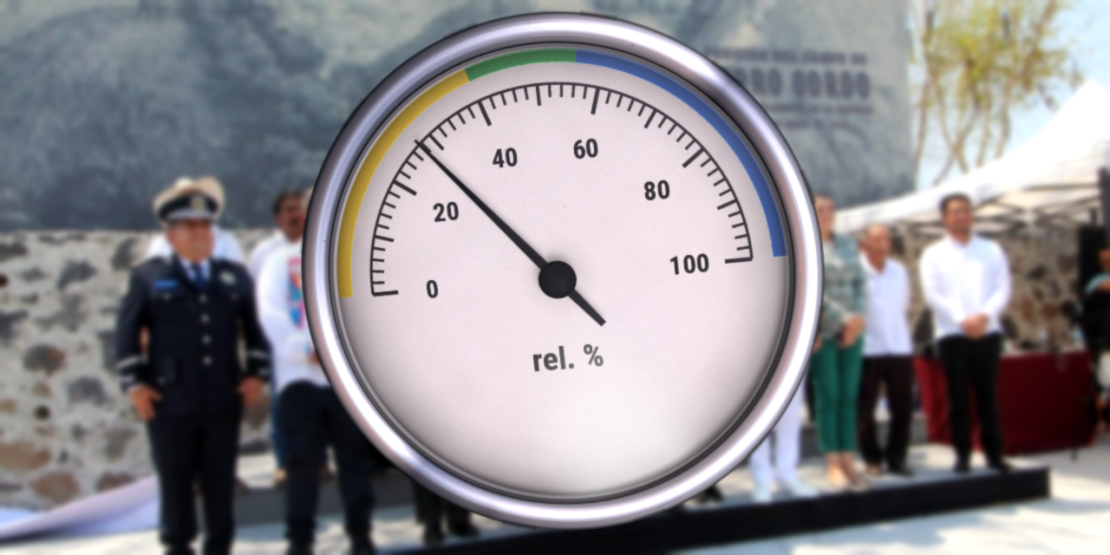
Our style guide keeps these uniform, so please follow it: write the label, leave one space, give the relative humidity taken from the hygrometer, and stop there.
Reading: 28 %
